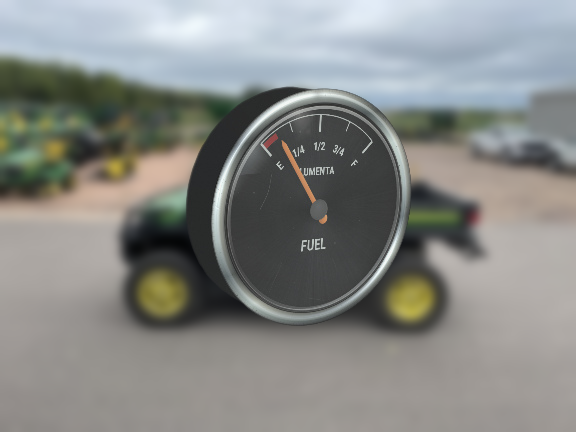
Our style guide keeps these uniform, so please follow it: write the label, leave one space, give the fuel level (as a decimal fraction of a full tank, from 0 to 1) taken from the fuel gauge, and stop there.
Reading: 0.125
